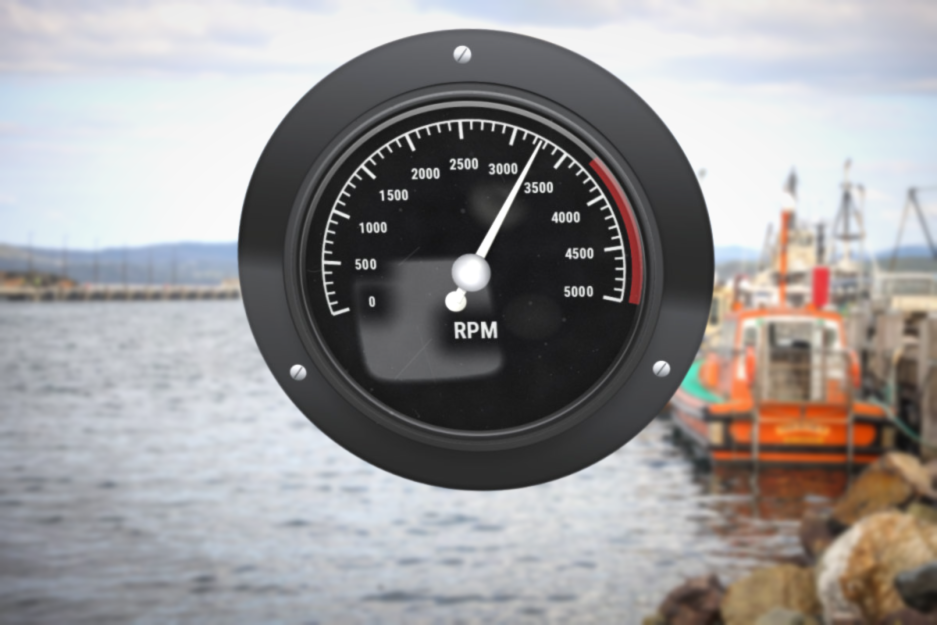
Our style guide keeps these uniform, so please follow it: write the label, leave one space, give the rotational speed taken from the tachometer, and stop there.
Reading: 3250 rpm
